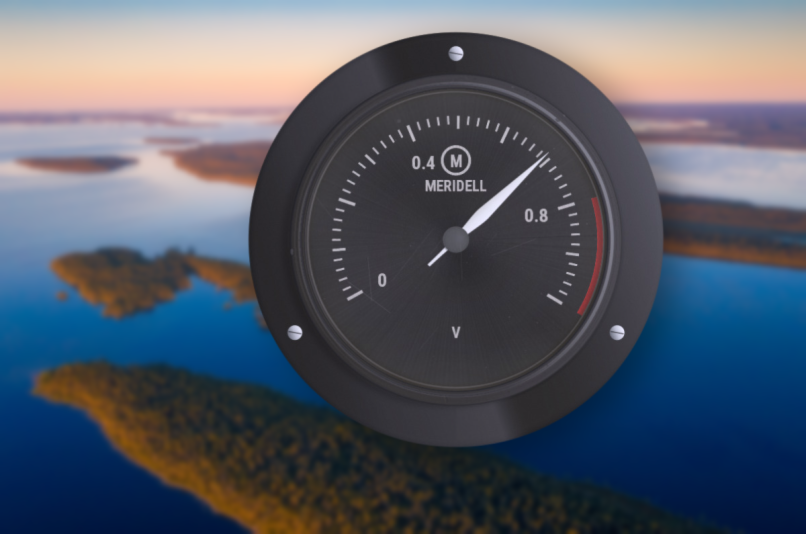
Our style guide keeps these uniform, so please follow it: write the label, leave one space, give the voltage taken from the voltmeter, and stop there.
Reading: 0.69 V
